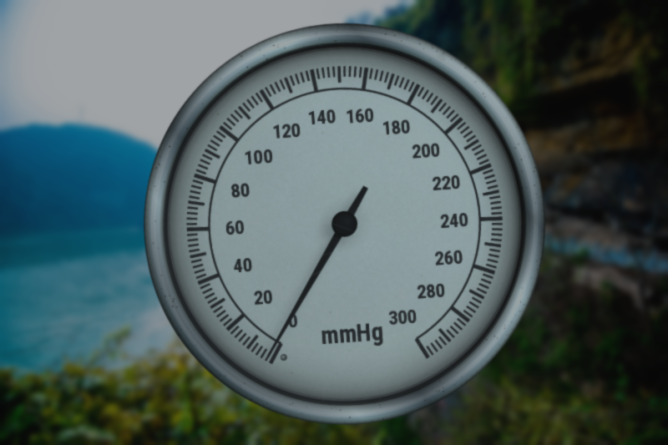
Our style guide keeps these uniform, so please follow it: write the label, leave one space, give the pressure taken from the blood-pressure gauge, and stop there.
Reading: 2 mmHg
